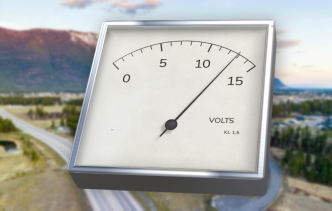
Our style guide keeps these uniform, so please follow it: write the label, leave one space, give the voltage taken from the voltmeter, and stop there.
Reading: 13 V
